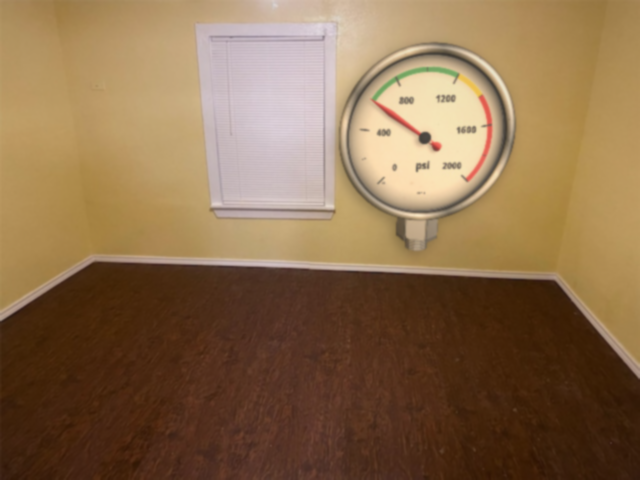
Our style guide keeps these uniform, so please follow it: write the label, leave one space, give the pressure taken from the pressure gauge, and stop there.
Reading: 600 psi
